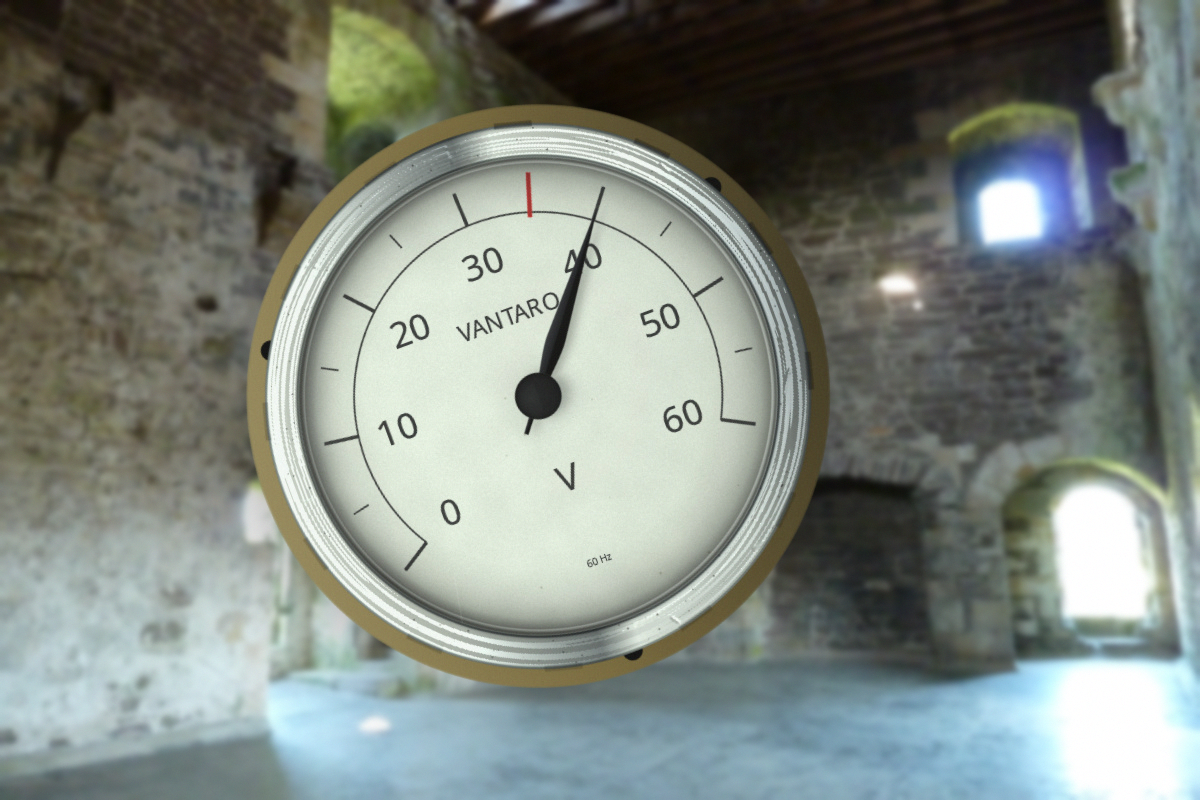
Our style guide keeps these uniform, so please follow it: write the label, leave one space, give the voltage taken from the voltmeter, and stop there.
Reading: 40 V
